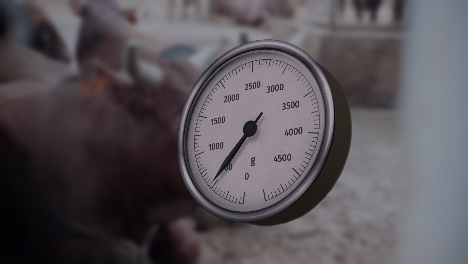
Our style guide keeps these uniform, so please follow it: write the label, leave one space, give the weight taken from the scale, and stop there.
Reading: 500 g
